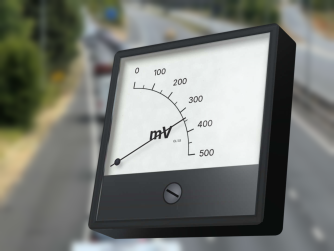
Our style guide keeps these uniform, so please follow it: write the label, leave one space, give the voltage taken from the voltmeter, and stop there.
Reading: 350 mV
